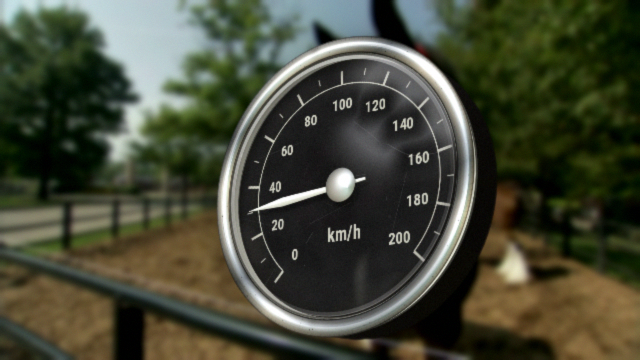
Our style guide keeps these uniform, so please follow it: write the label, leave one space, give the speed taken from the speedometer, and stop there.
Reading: 30 km/h
